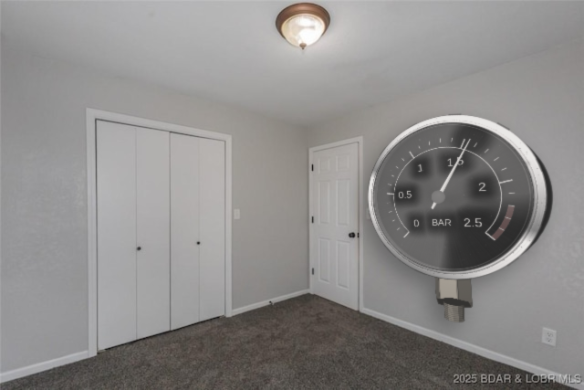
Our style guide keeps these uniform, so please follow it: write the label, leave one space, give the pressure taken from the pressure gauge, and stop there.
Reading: 1.55 bar
